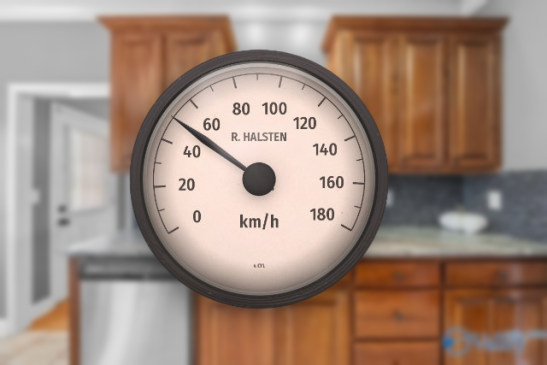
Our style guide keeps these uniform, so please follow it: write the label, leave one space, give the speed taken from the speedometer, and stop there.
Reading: 50 km/h
